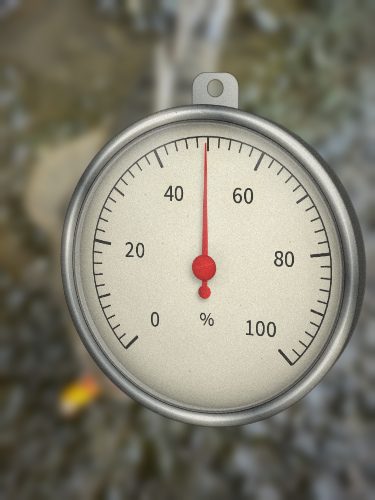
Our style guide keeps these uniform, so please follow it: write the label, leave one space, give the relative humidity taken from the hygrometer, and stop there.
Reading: 50 %
